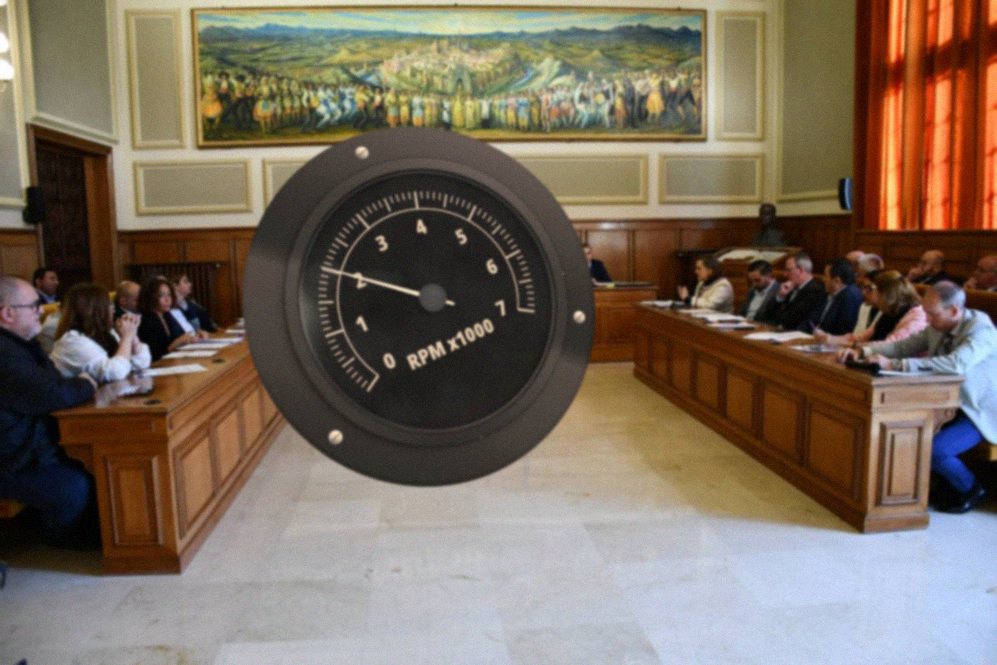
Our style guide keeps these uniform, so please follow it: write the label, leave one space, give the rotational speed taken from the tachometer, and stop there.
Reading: 2000 rpm
